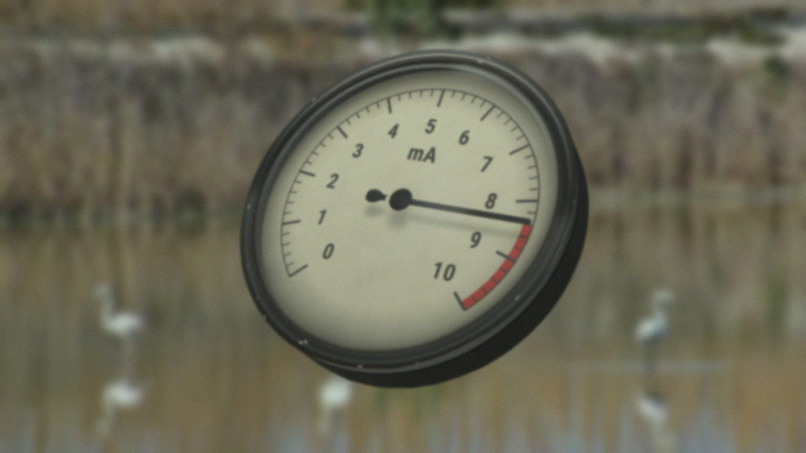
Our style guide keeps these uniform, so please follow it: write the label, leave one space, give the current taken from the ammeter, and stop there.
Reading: 8.4 mA
